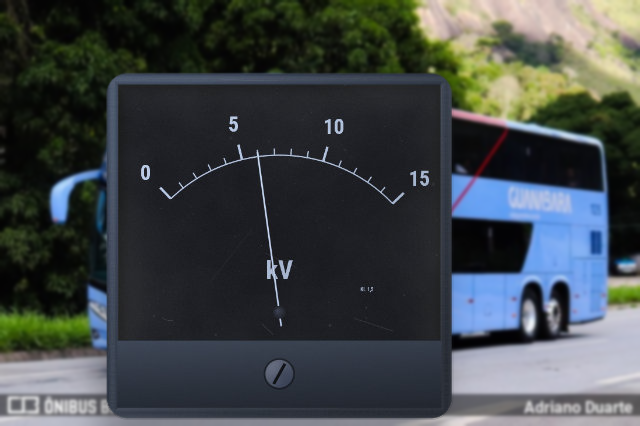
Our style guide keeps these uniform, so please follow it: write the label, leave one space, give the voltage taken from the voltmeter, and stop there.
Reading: 6 kV
